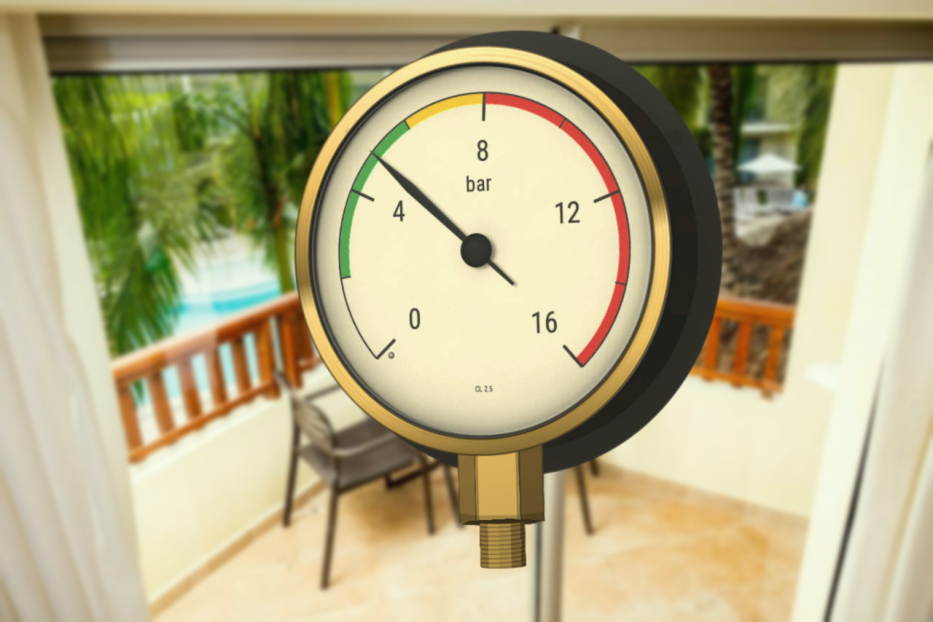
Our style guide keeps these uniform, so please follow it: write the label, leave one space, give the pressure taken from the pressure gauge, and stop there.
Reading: 5 bar
